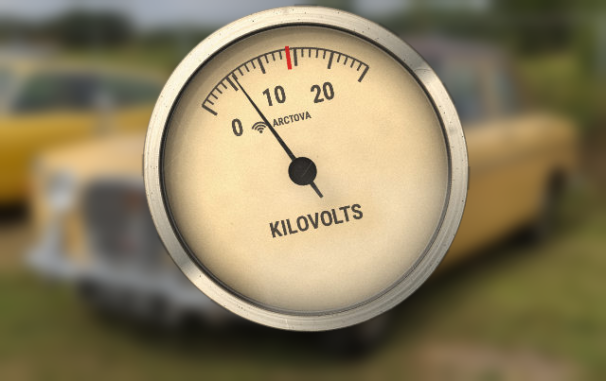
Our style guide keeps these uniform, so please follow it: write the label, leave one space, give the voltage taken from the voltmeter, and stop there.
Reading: 6 kV
